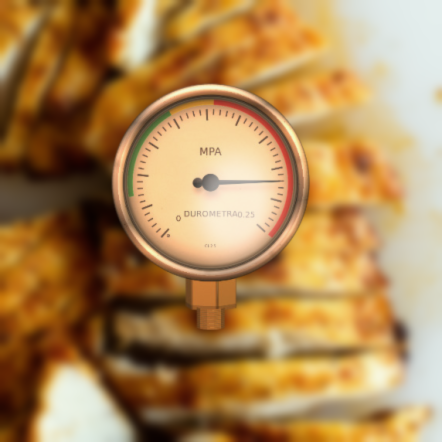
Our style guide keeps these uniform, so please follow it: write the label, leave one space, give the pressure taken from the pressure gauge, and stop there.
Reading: 0.21 MPa
